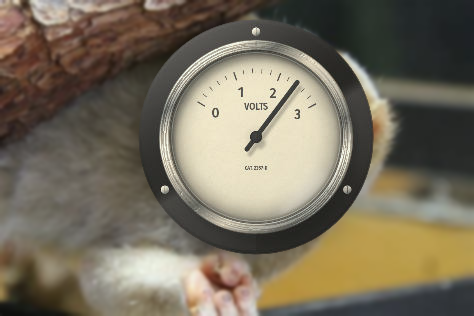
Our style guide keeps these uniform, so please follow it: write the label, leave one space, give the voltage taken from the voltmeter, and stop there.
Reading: 2.4 V
